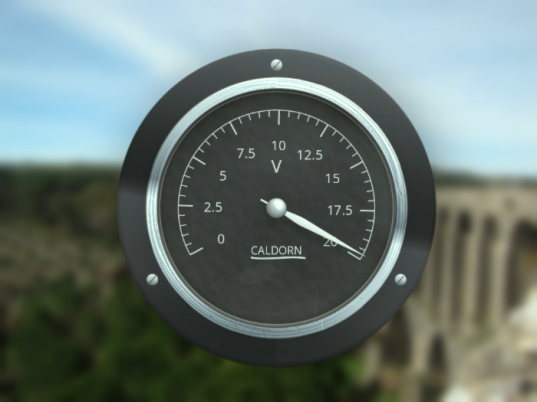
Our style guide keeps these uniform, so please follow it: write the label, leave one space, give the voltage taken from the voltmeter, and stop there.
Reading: 19.75 V
